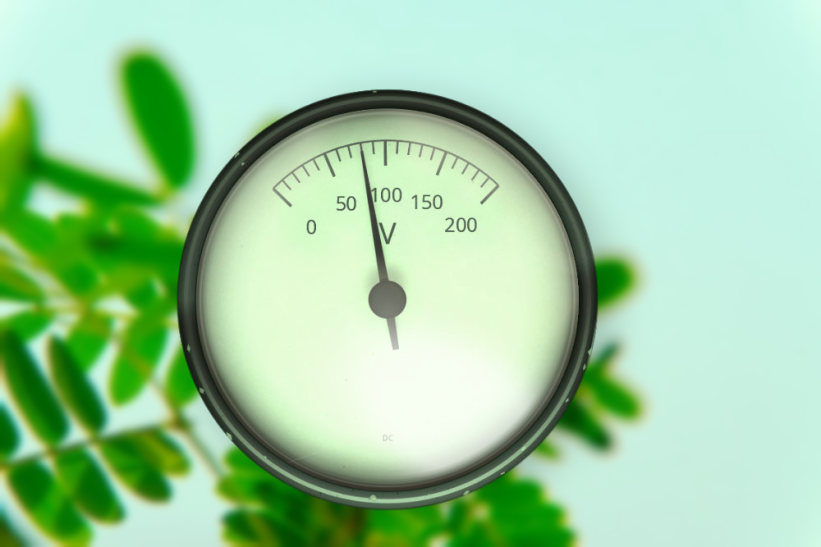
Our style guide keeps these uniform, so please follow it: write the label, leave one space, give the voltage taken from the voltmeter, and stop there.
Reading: 80 V
